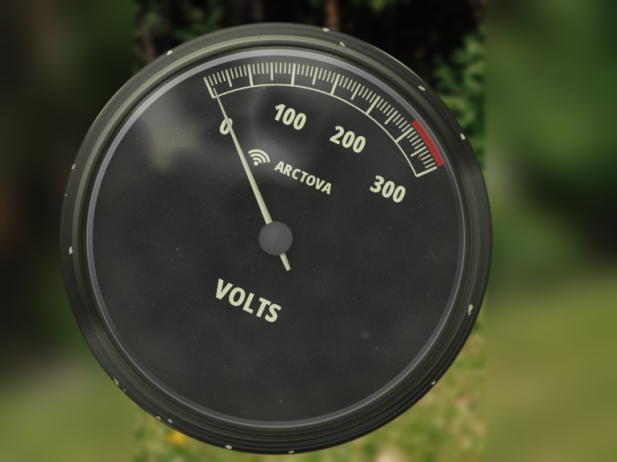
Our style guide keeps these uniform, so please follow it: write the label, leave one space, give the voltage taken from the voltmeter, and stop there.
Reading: 5 V
